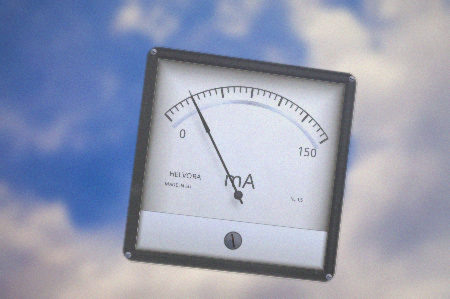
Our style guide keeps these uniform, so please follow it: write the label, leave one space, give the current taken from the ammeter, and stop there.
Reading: 25 mA
